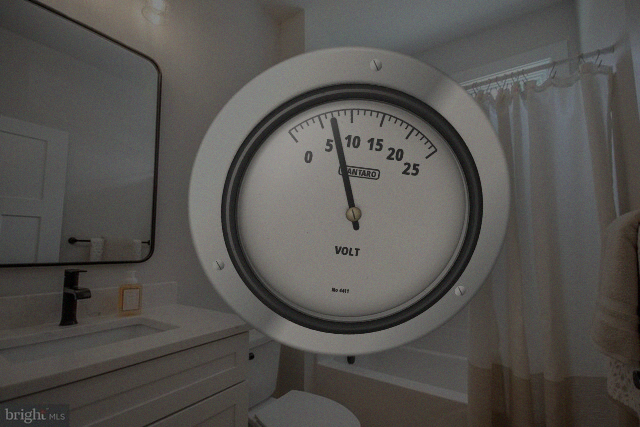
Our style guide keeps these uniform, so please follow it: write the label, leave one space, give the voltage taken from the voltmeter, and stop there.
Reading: 7 V
